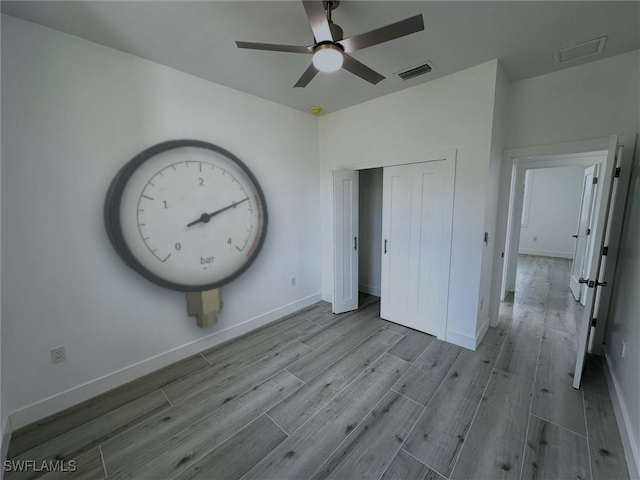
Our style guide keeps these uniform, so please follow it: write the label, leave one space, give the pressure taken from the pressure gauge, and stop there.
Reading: 3 bar
